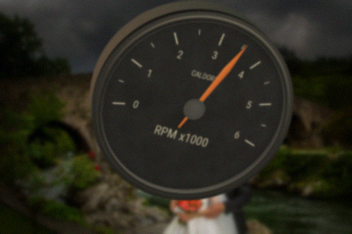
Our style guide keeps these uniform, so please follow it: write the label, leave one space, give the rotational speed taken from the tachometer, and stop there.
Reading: 3500 rpm
